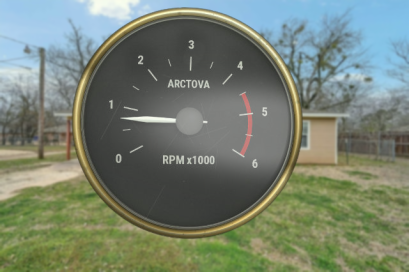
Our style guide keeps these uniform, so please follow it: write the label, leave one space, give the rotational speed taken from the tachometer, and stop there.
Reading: 750 rpm
